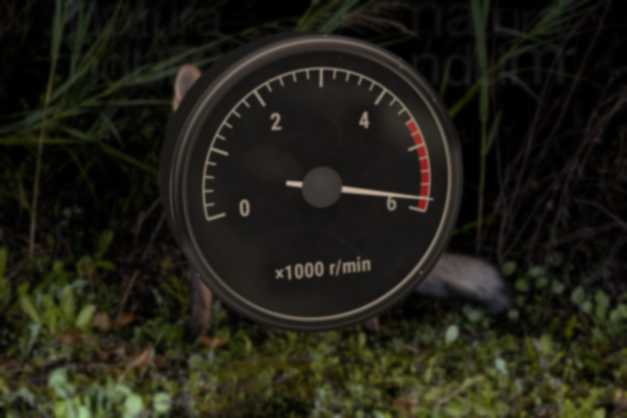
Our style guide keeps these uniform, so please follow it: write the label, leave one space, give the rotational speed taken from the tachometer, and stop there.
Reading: 5800 rpm
